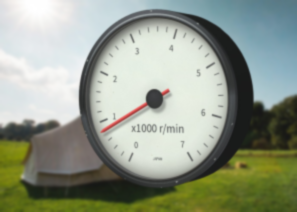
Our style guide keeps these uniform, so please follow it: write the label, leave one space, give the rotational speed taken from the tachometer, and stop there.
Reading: 800 rpm
